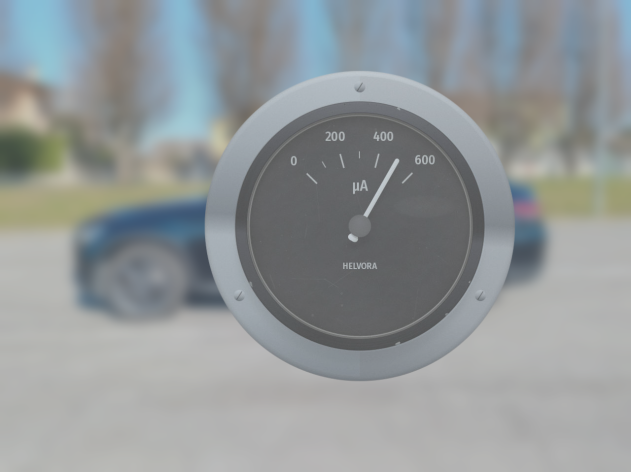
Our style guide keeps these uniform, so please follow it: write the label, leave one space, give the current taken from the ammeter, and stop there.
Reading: 500 µA
